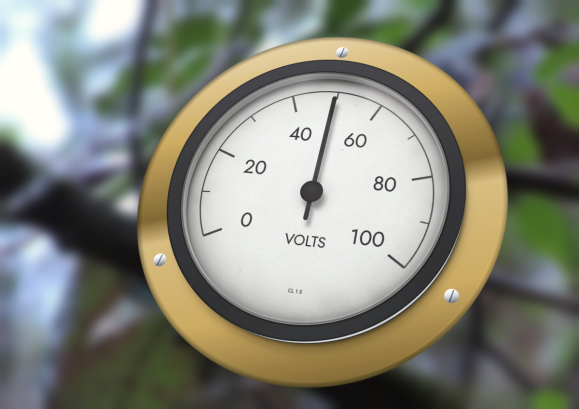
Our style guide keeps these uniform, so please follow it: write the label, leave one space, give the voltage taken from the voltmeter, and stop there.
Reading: 50 V
